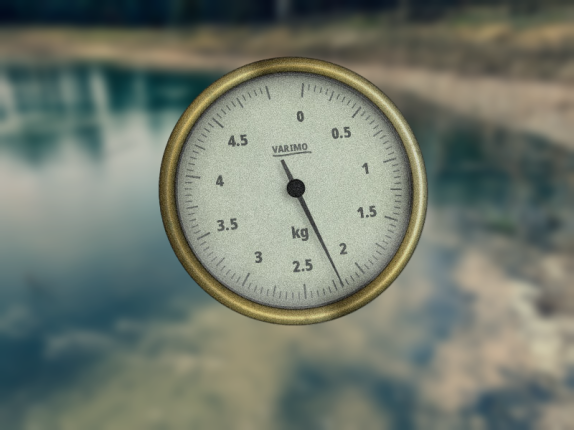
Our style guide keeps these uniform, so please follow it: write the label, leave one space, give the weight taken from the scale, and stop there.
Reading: 2.2 kg
